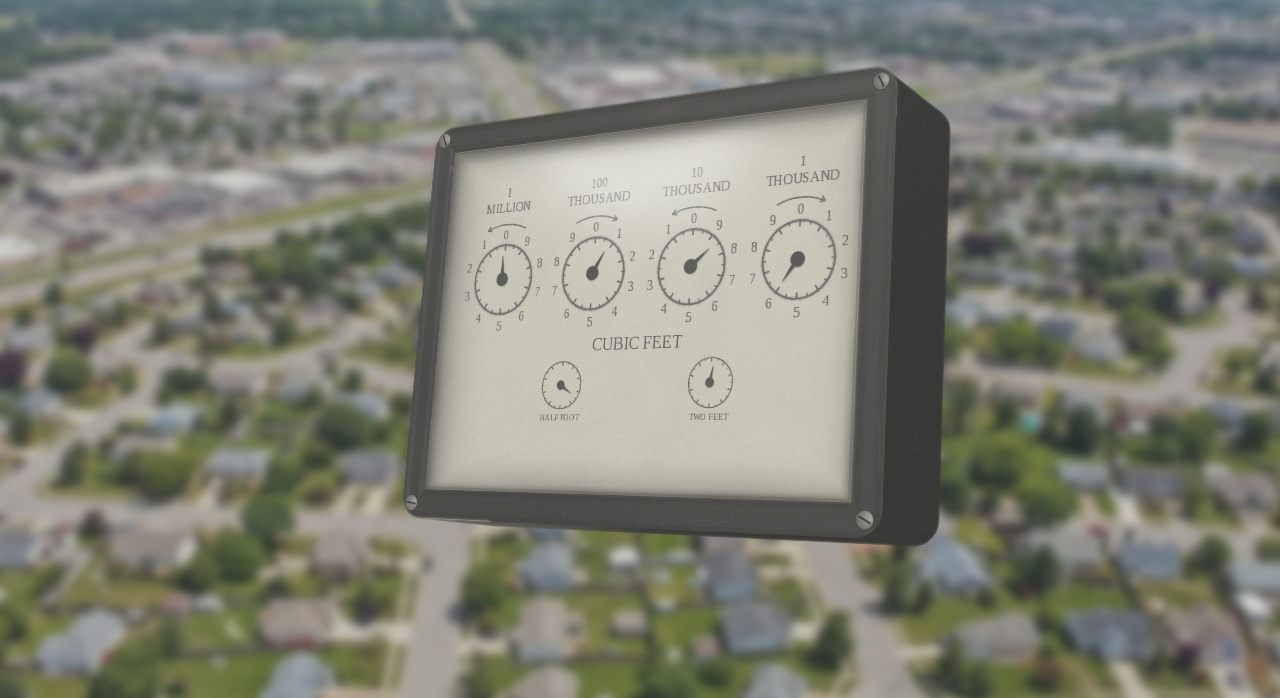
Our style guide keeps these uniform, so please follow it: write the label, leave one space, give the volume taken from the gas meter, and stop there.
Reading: 8600 ft³
